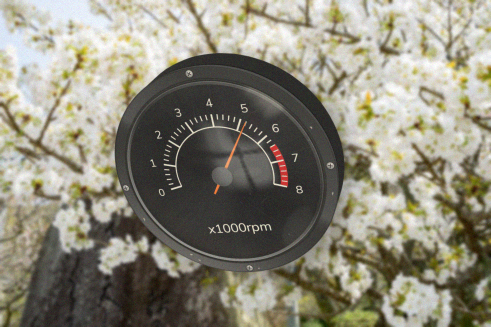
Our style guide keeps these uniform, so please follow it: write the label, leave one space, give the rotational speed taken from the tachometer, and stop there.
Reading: 5200 rpm
